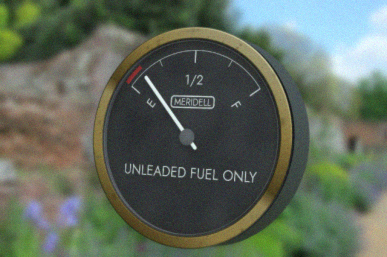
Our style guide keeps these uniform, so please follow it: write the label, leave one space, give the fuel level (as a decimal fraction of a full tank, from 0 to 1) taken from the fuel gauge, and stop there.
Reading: 0.125
